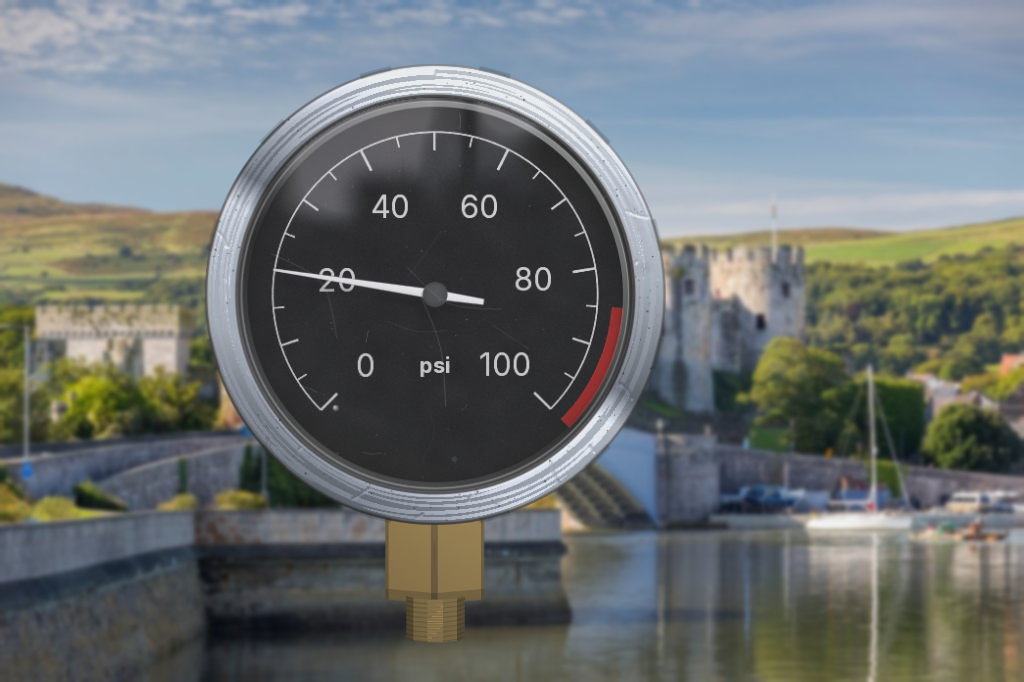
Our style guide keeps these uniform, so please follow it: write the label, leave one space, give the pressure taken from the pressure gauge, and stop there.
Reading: 20 psi
